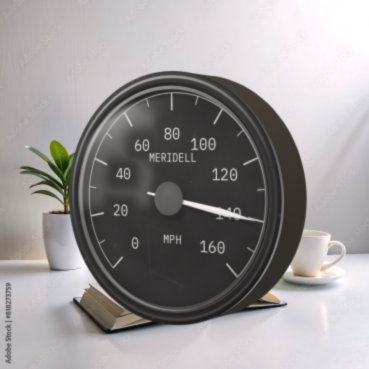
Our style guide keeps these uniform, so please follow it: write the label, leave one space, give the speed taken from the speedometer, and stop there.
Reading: 140 mph
